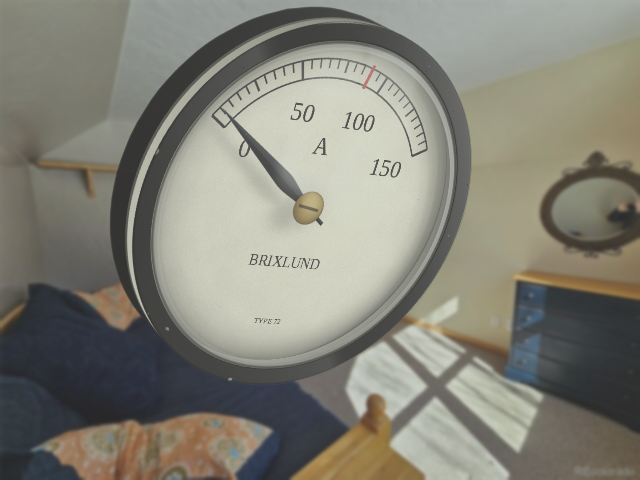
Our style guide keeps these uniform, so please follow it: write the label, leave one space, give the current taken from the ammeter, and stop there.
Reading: 5 A
